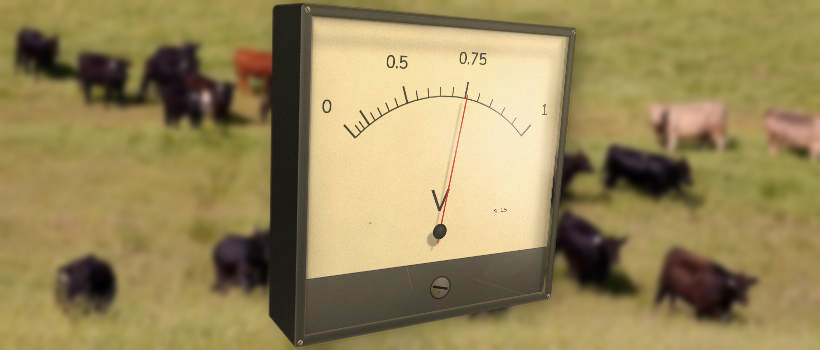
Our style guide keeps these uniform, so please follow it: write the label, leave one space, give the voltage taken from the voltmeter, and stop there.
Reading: 0.75 V
